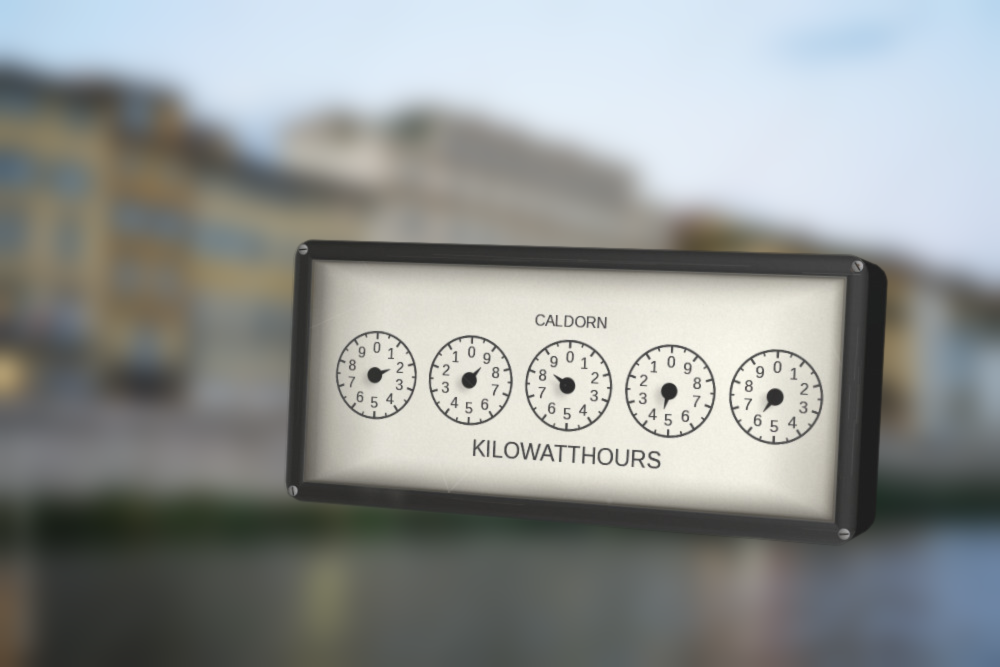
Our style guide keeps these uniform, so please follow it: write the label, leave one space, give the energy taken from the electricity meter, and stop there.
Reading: 18846 kWh
